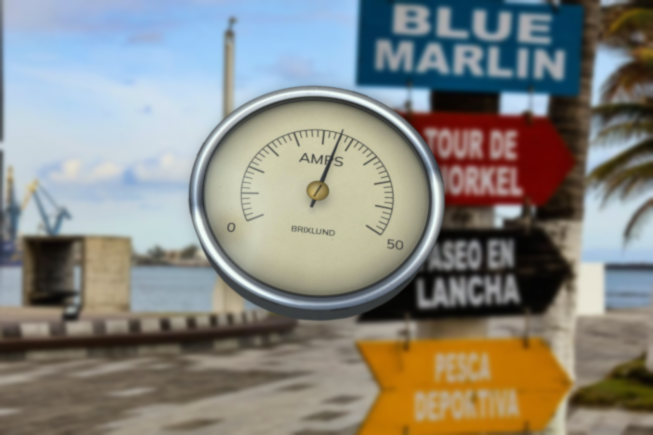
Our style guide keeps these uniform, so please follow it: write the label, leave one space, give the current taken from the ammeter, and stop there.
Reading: 28 A
